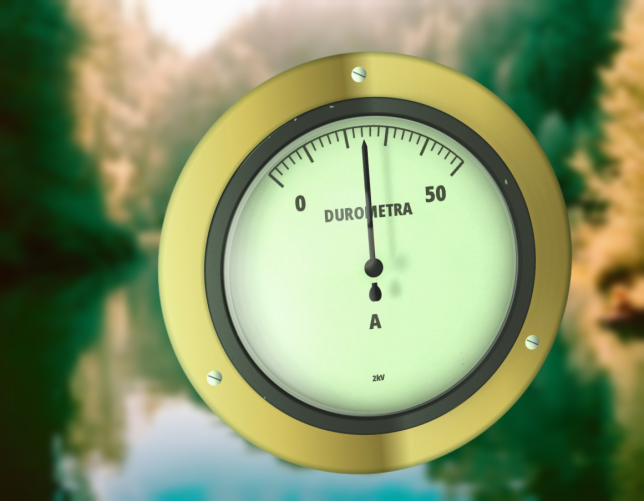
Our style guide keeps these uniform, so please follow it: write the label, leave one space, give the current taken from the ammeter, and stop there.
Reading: 24 A
